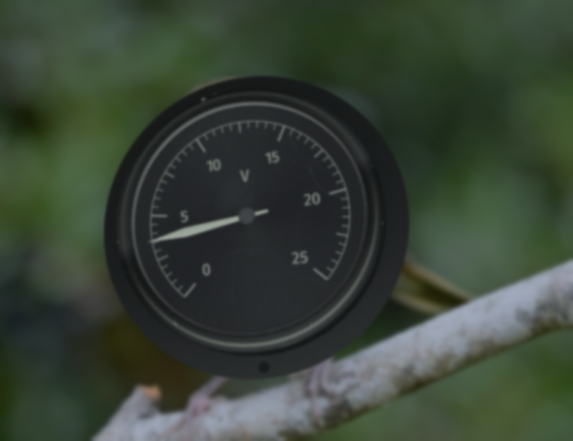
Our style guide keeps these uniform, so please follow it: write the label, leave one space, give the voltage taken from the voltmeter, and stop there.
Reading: 3.5 V
